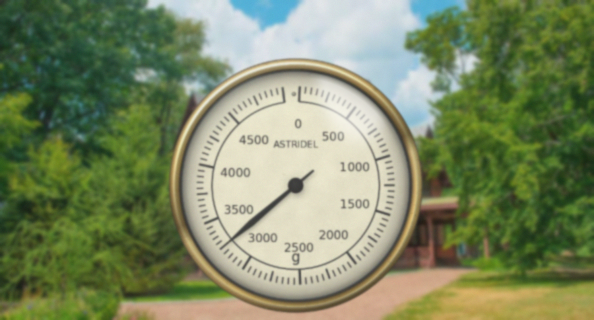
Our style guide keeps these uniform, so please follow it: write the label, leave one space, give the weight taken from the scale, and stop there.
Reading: 3250 g
